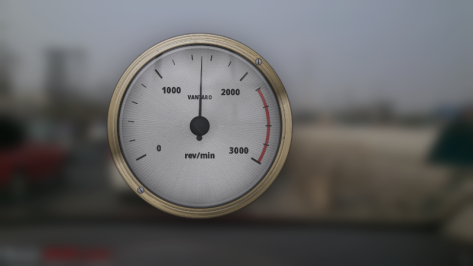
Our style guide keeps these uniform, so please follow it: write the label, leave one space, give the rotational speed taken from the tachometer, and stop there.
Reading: 1500 rpm
